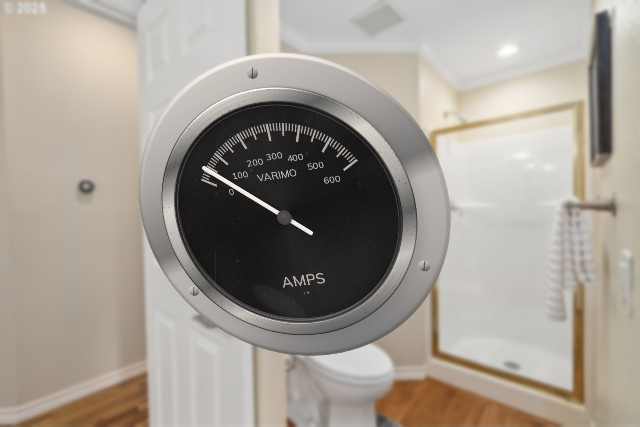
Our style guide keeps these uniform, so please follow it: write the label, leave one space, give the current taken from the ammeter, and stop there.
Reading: 50 A
